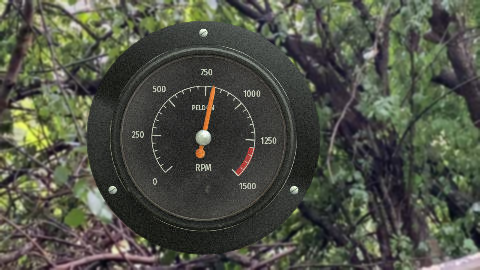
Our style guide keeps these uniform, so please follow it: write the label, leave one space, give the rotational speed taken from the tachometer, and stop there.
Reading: 800 rpm
